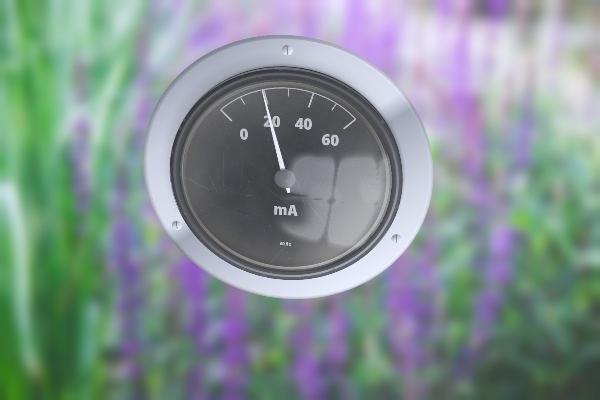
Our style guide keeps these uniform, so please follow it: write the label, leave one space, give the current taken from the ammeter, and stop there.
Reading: 20 mA
